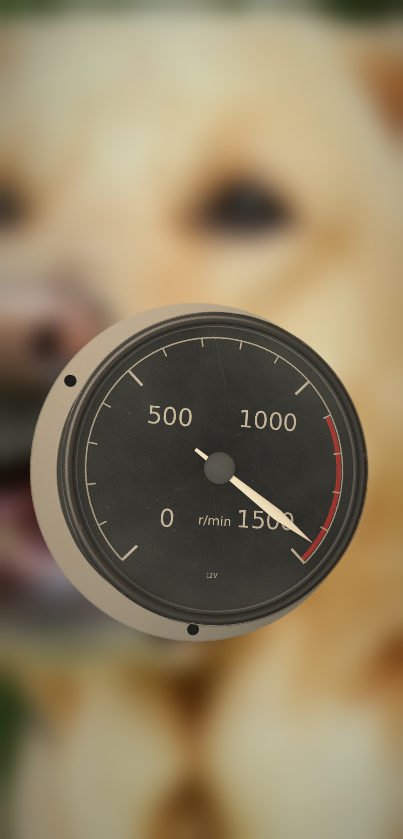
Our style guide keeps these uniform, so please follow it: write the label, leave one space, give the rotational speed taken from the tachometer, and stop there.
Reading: 1450 rpm
